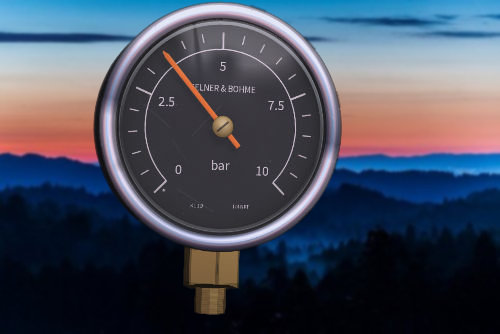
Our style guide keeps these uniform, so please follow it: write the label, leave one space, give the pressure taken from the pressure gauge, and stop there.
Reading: 3.5 bar
